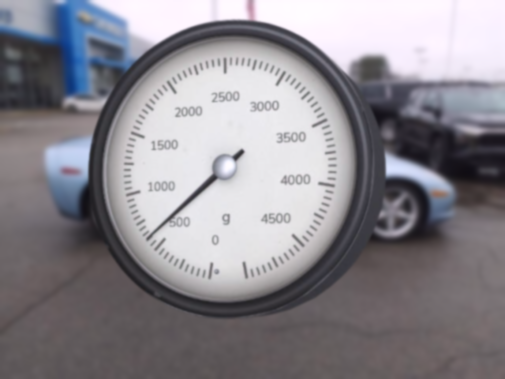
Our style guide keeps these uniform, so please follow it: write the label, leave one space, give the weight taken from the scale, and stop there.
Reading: 600 g
